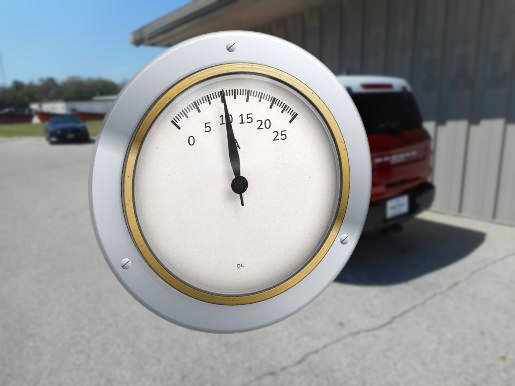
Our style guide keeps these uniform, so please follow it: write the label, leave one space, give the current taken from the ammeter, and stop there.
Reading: 10 A
